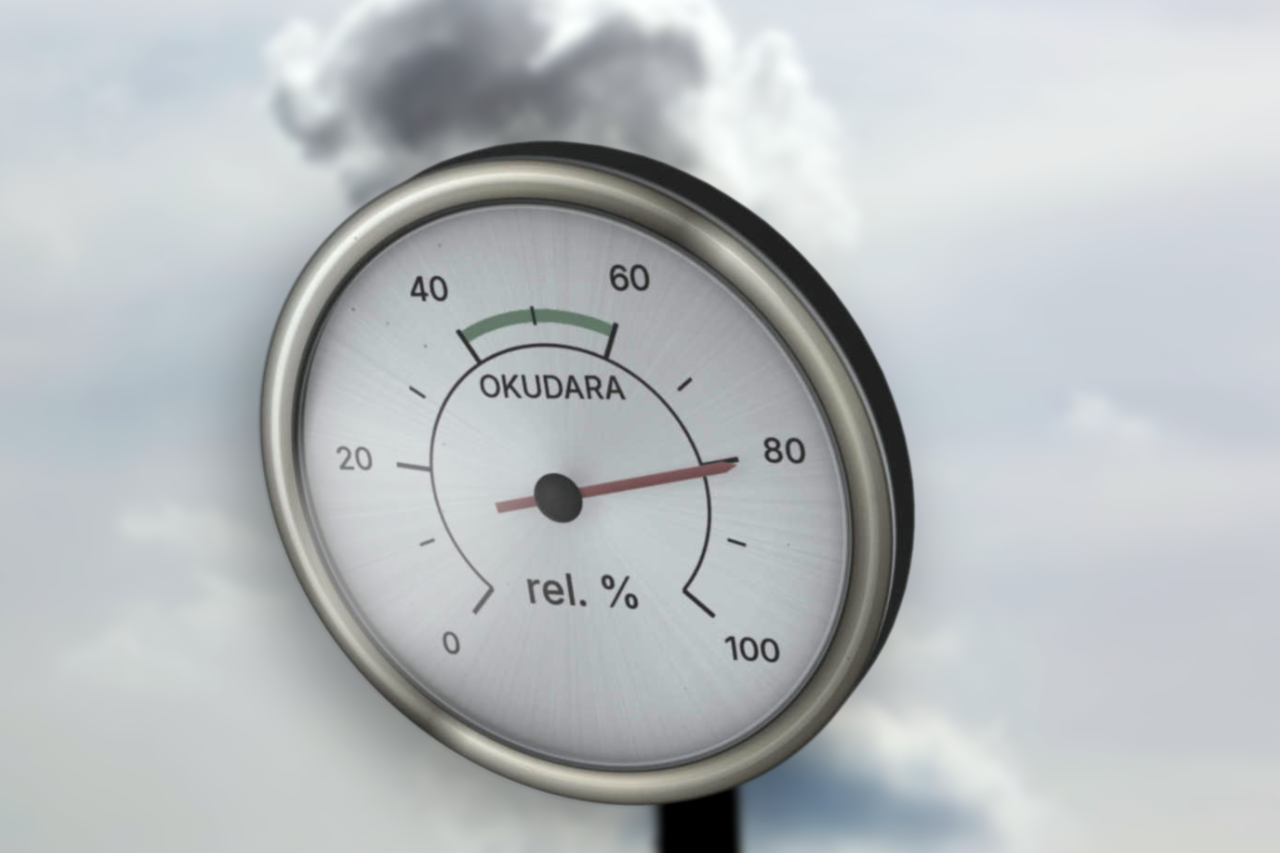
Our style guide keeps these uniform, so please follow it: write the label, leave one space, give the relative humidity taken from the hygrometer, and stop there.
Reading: 80 %
